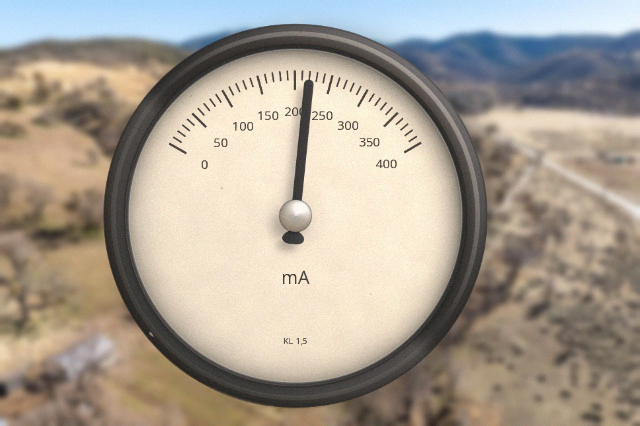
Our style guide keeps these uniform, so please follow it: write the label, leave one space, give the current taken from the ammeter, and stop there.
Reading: 220 mA
